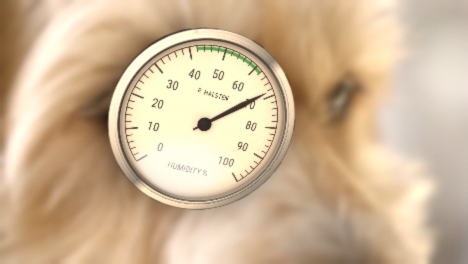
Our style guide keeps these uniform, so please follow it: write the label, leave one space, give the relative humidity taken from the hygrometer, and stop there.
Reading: 68 %
